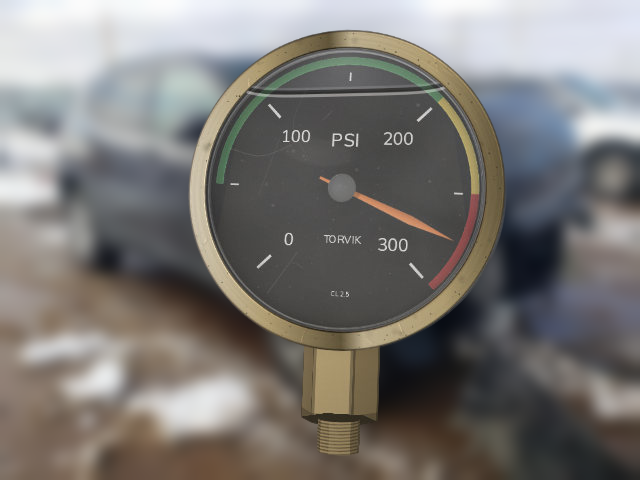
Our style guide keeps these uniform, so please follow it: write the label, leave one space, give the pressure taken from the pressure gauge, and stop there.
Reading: 275 psi
